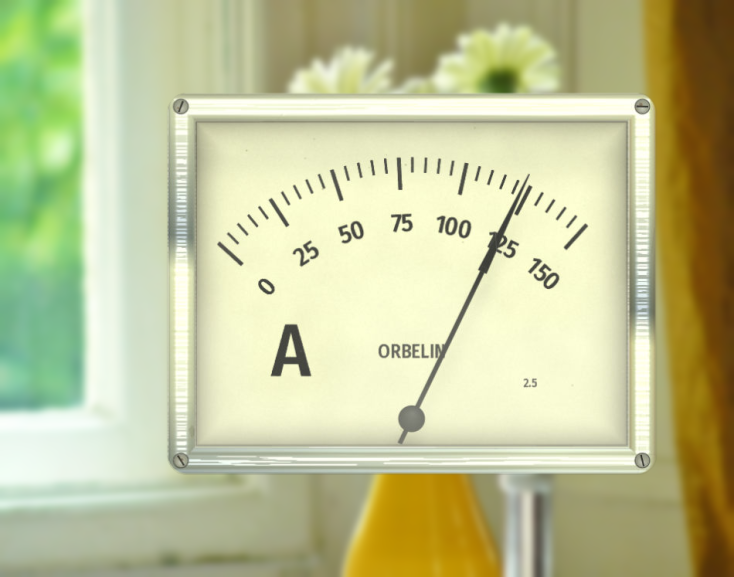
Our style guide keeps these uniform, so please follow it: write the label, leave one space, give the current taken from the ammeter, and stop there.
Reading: 122.5 A
